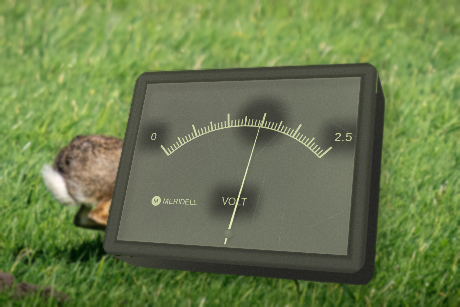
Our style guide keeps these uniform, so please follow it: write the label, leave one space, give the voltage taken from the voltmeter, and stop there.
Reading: 1.5 V
